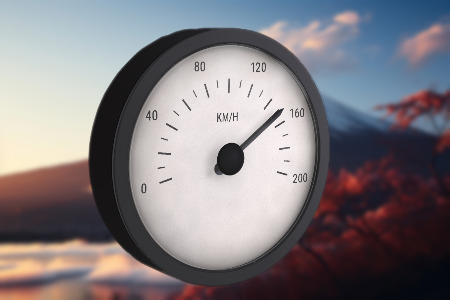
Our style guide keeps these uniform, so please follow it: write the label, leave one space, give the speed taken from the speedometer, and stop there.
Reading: 150 km/h
